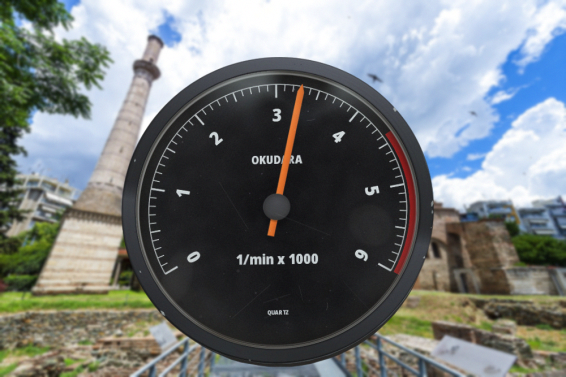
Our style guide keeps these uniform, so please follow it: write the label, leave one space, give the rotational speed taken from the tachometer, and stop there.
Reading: 3300 rpm
